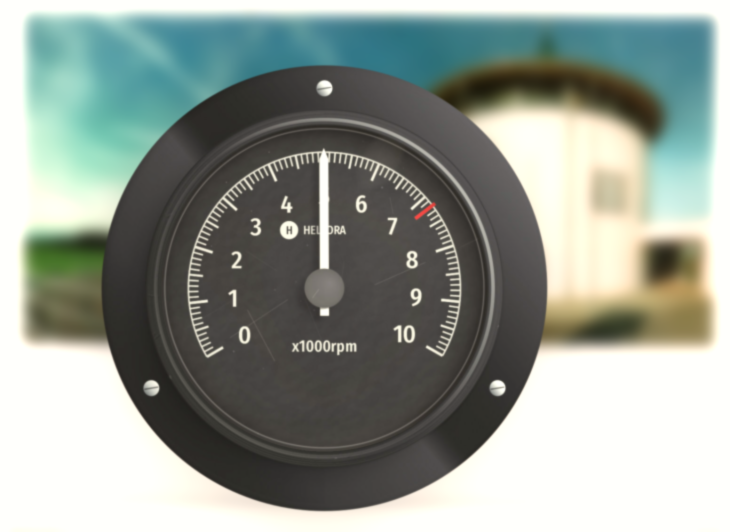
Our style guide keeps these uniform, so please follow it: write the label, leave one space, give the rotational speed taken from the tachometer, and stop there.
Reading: 5000 rpm
